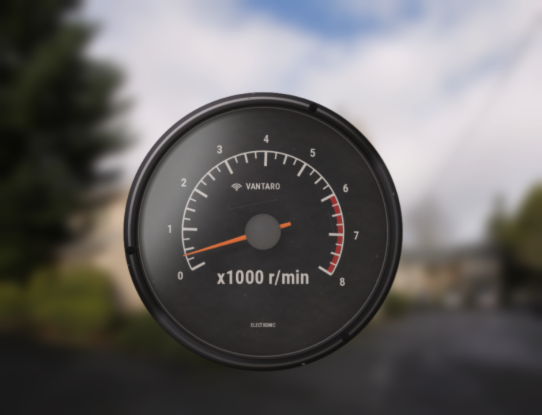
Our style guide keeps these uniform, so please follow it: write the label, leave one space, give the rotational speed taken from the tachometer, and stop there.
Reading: 375 rpm
